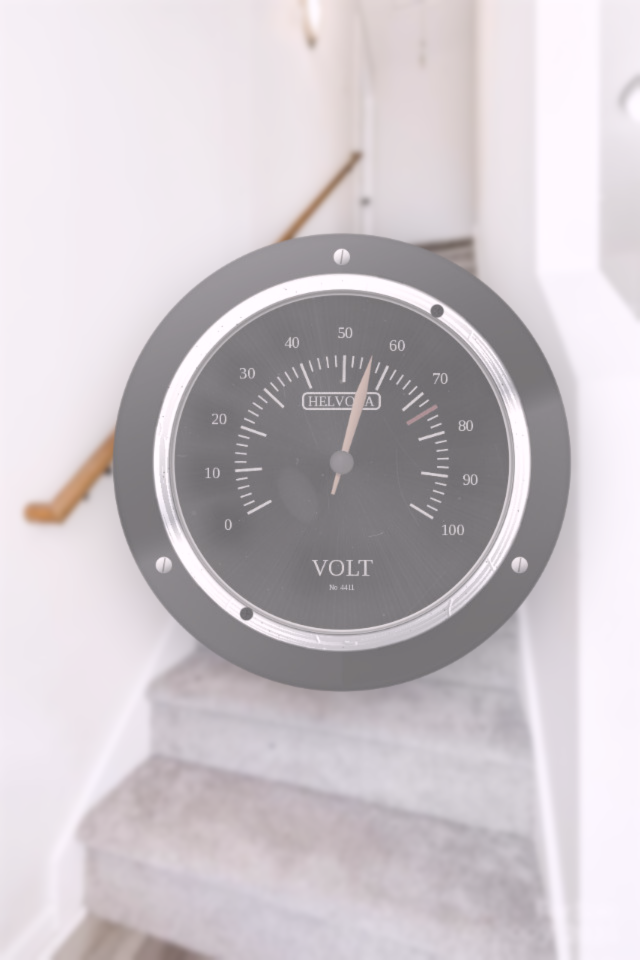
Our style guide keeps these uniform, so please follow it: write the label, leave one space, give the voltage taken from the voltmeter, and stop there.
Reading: 56 V
